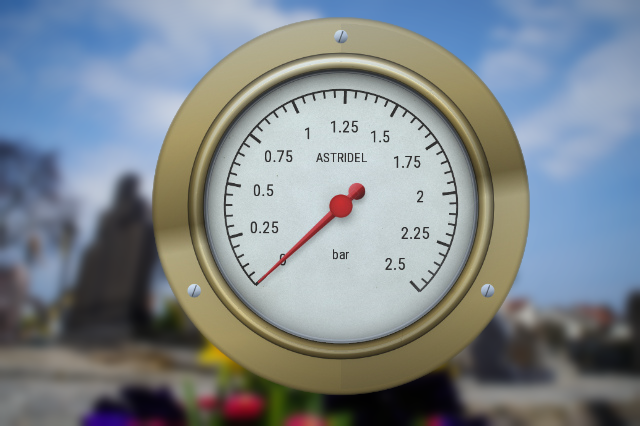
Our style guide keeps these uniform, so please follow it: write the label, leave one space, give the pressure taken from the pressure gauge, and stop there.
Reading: 0 bar
